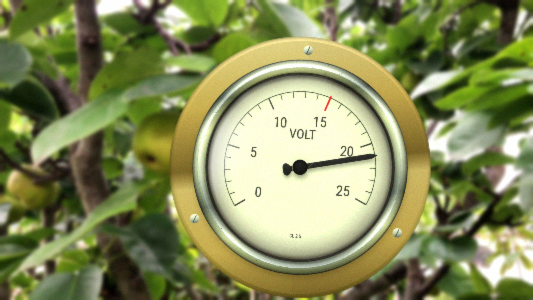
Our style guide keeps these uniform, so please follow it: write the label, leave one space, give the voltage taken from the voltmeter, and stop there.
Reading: 21 V
